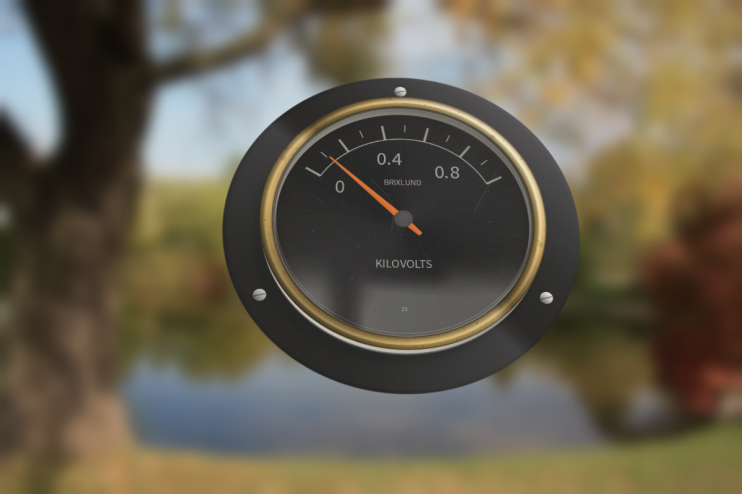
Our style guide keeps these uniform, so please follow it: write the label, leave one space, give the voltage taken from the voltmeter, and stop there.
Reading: 0.1 kV
